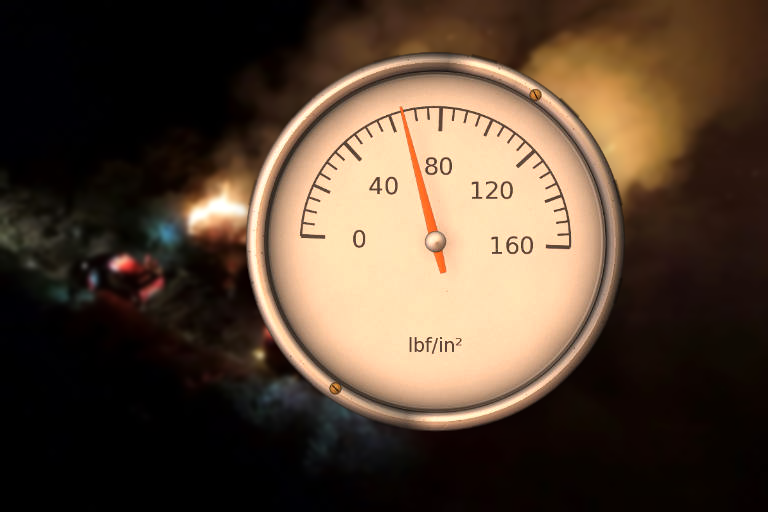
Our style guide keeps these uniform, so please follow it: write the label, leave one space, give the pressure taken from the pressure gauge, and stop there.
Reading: 65 psi
